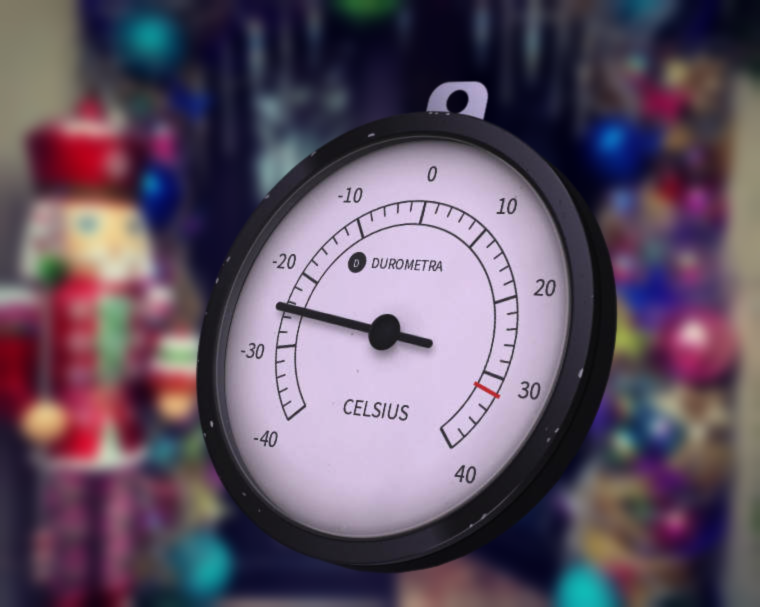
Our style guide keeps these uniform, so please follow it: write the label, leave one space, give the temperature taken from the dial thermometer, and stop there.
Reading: -25 °C
